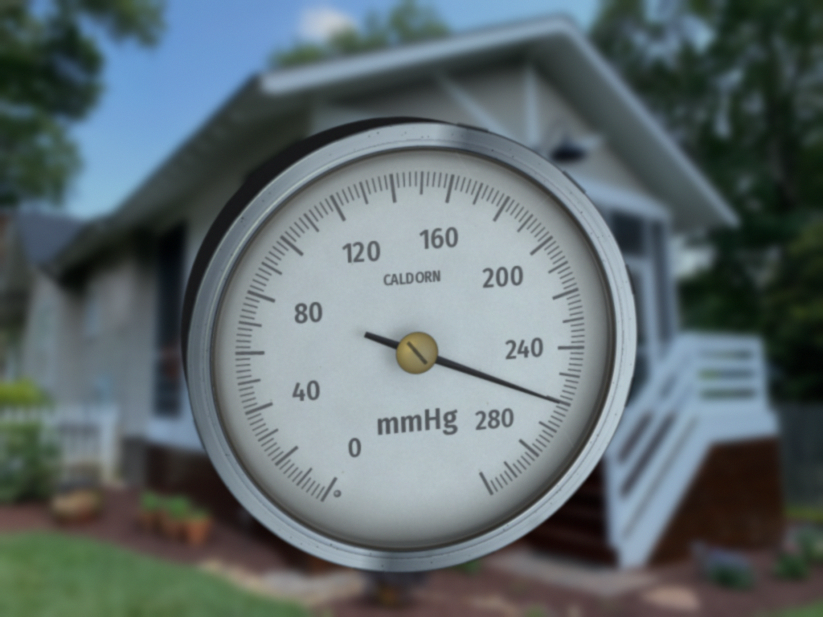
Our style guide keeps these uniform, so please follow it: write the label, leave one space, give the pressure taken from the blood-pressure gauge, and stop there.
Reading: 260 mmHg
